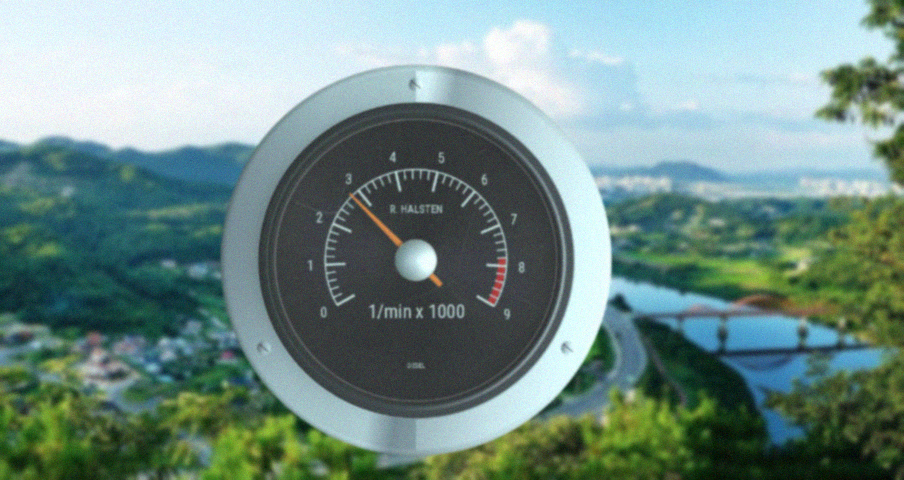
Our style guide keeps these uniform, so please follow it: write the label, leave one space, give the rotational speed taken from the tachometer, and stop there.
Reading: 2800 rpm
